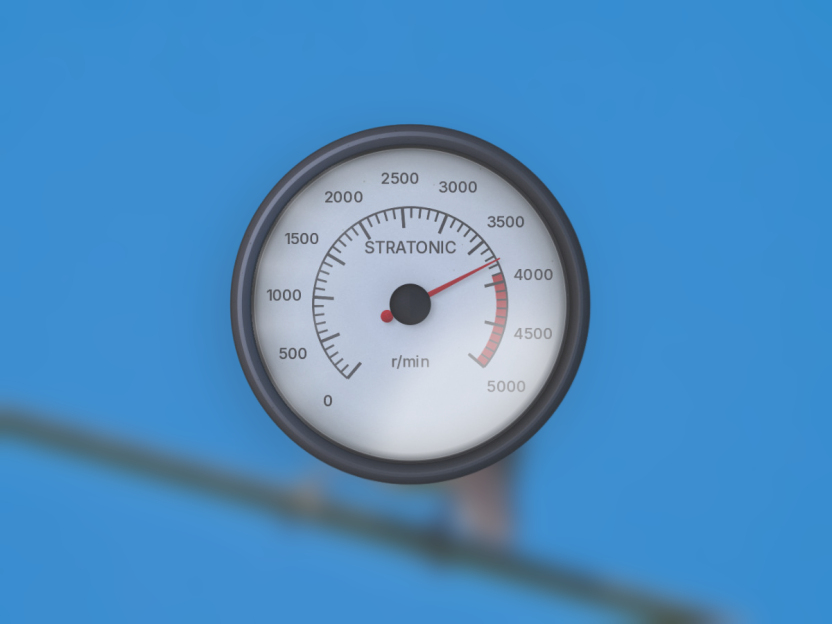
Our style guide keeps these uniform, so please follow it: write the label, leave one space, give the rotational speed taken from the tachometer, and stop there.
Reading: 3750 rpm
